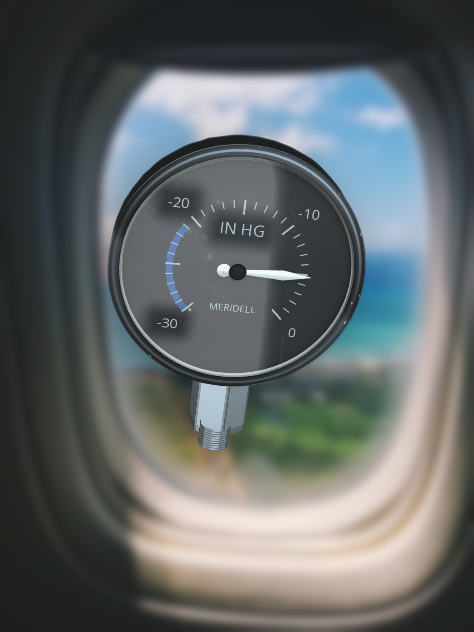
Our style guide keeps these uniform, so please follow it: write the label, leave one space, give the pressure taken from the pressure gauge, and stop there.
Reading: -5 inHg
